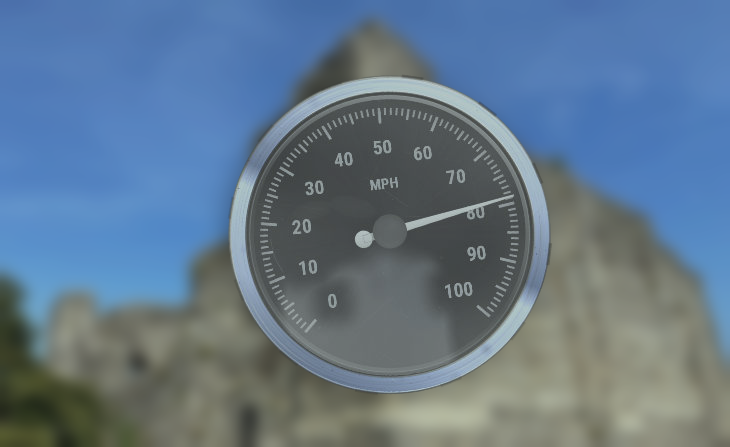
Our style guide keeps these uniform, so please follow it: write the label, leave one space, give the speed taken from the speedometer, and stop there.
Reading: 79 mph
